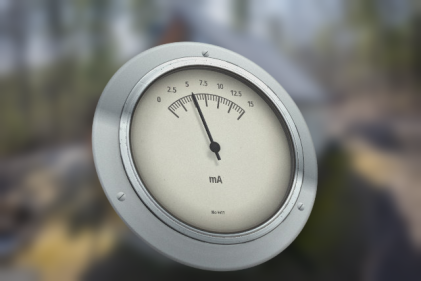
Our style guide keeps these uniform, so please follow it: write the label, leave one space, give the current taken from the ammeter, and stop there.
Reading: 5 mA
